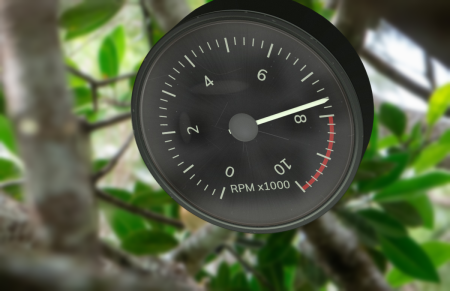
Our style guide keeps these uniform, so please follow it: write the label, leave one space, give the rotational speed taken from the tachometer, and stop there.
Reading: 7600 rpm
